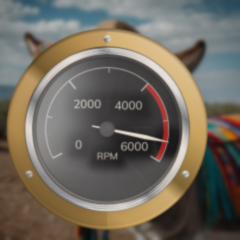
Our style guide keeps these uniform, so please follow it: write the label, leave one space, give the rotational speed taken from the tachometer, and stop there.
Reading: 5500 rpm
